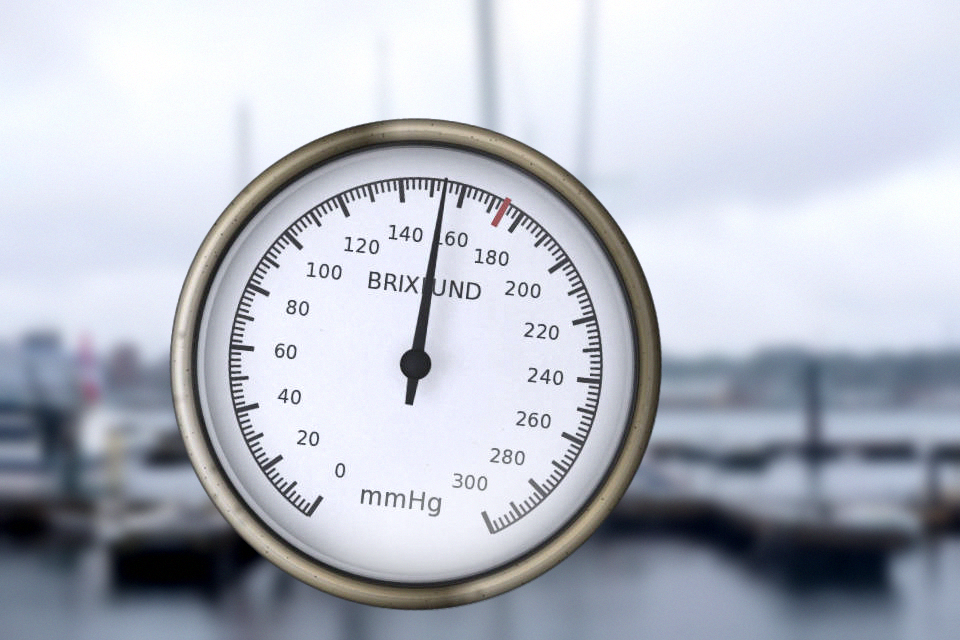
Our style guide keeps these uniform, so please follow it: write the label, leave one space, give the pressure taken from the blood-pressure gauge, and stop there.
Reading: 154 mmHg
